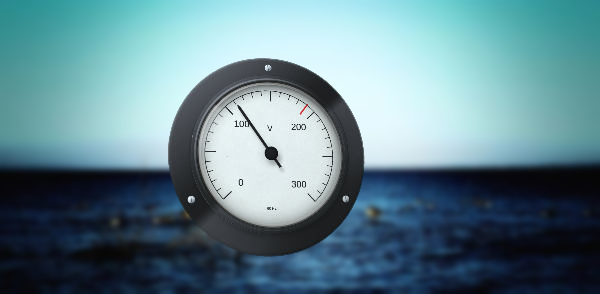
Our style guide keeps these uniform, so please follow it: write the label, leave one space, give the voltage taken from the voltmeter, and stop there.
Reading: 110 V
